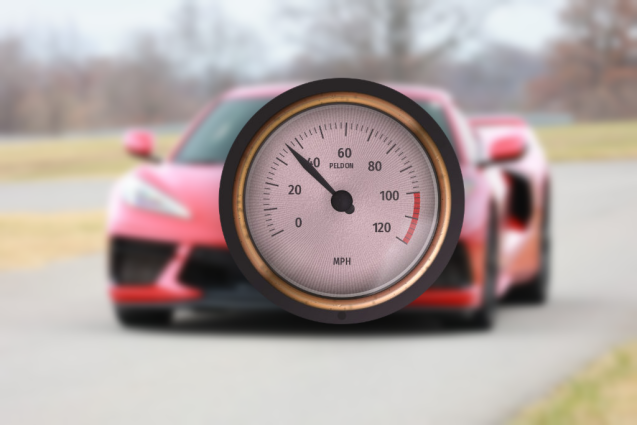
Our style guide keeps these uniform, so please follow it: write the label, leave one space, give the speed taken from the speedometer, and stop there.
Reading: 36 mph
